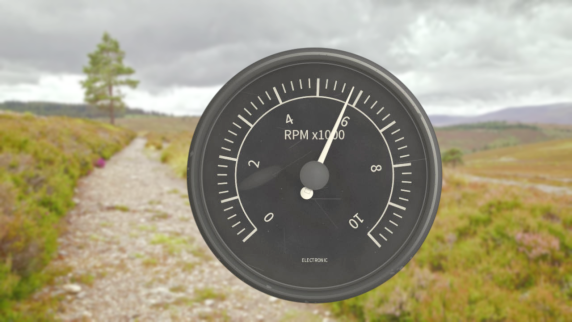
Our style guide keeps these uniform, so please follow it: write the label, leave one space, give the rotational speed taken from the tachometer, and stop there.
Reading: 5800 rpm
